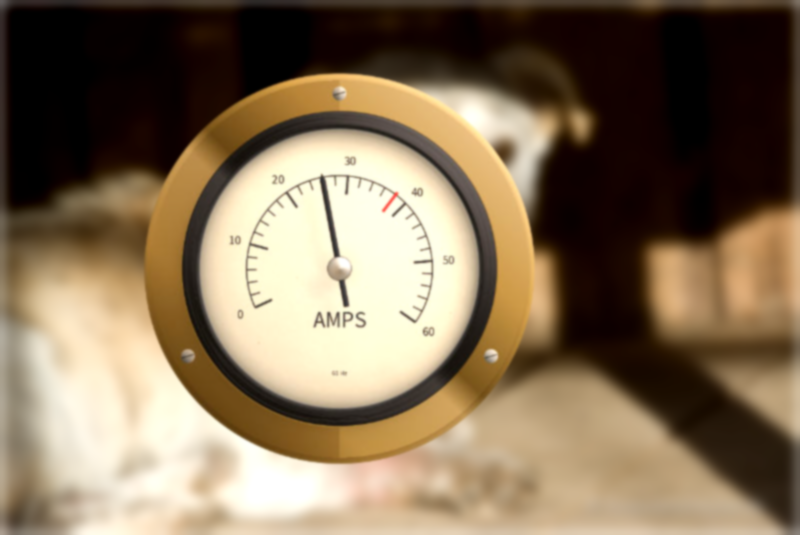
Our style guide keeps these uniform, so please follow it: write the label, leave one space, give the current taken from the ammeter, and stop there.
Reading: 26 A
